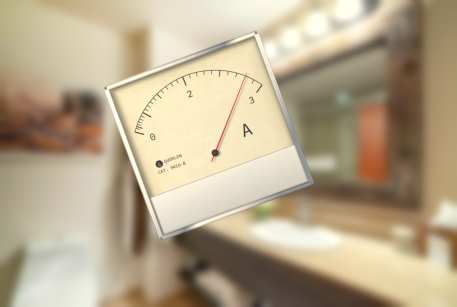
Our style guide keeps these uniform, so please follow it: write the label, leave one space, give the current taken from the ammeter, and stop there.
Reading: 2.8 A
